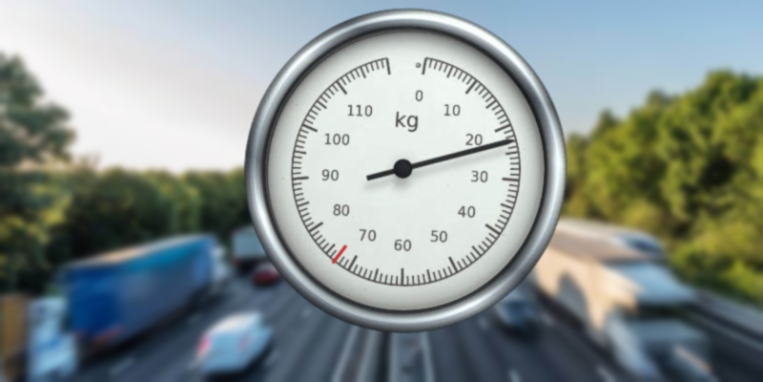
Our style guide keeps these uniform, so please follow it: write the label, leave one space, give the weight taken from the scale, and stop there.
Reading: 23 kg
